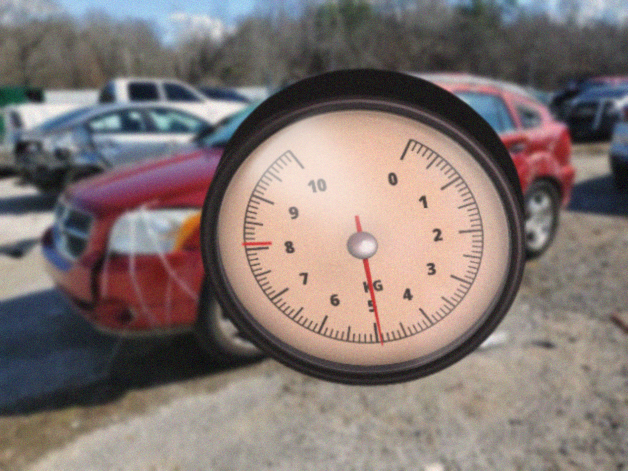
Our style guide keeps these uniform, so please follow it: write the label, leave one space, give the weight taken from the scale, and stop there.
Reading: 4.9 kg
